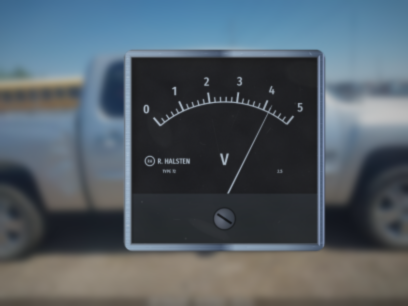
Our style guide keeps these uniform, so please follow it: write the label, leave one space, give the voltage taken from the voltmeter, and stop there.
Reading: 4.2 V
